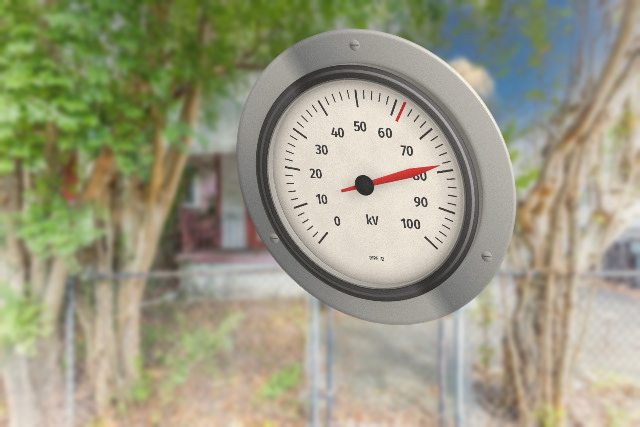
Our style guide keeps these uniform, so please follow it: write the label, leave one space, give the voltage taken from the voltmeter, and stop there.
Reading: 78 kV
